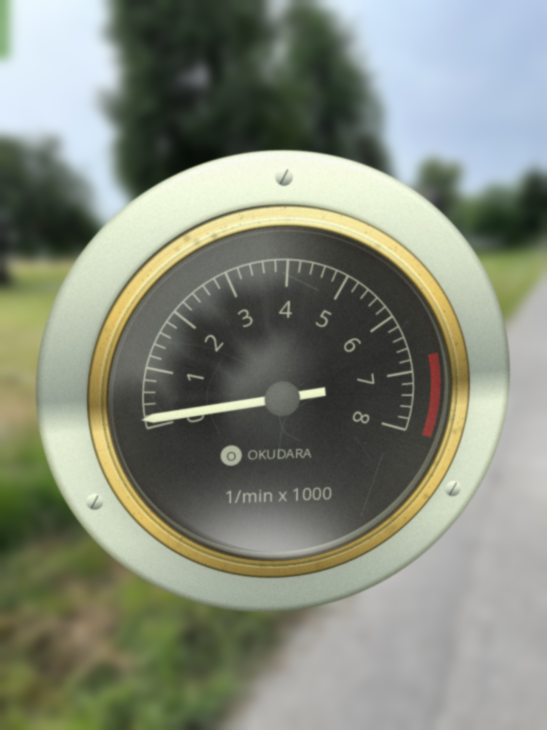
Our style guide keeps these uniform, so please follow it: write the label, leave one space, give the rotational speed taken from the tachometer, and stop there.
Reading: 200 rpm
